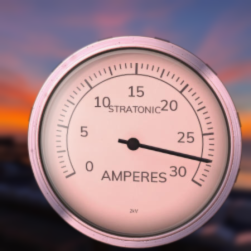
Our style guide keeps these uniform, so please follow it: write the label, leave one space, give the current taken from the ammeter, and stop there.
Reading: 27.5 A
